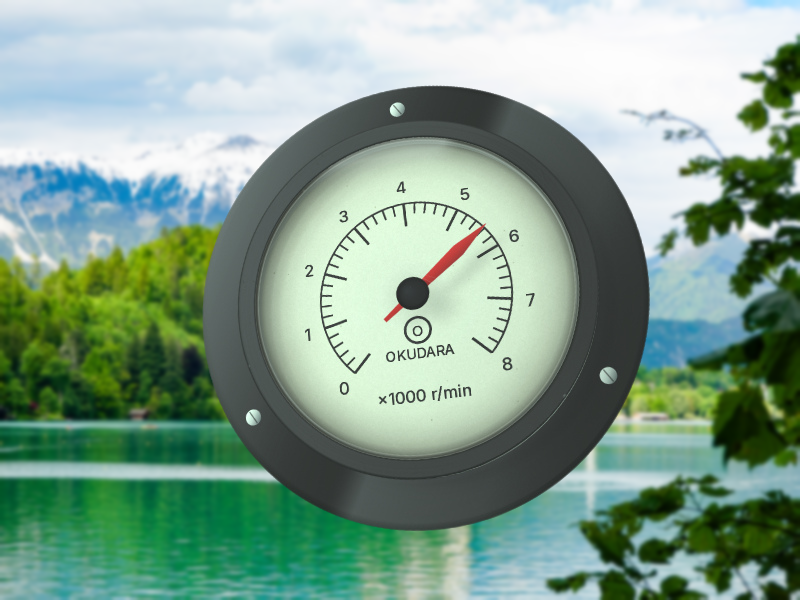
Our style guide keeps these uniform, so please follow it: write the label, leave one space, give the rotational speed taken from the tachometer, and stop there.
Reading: 5600 rpm
